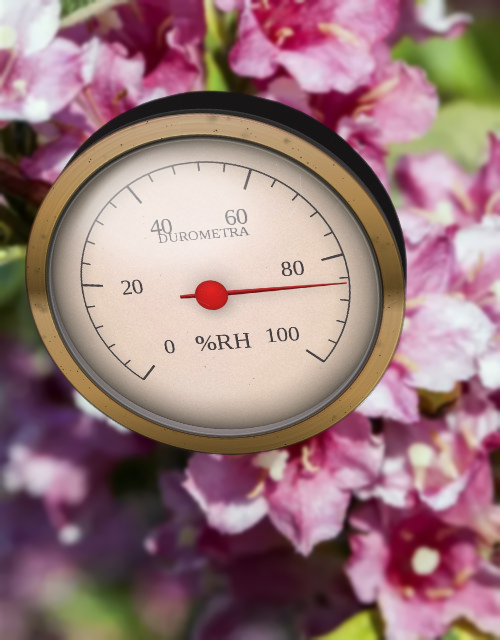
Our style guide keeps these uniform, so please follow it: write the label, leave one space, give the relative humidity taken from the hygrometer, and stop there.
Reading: 84 %
